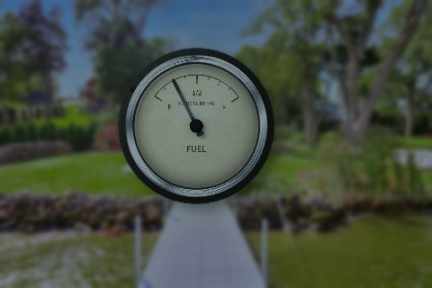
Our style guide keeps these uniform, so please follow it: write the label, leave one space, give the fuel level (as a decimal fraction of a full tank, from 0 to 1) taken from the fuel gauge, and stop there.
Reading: 0.25
